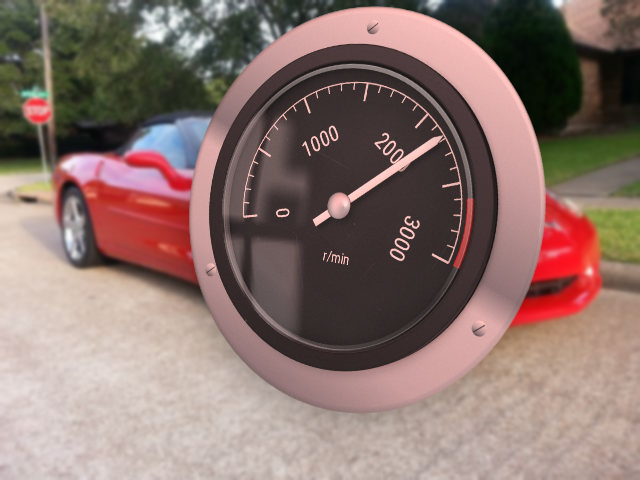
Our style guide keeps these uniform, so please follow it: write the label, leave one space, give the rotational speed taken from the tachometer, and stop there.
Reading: 2200 rpm
